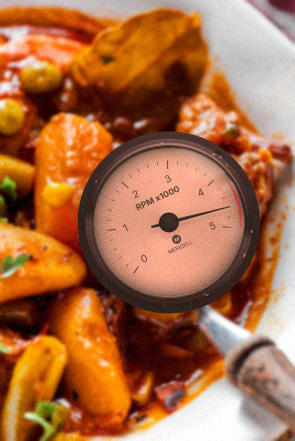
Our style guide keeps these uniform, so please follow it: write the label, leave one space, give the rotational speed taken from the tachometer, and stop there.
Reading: 4600 rpm
